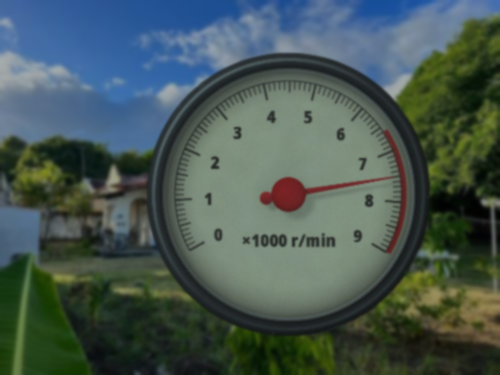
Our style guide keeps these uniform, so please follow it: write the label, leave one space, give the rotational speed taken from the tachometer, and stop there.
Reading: 7500 rpm
